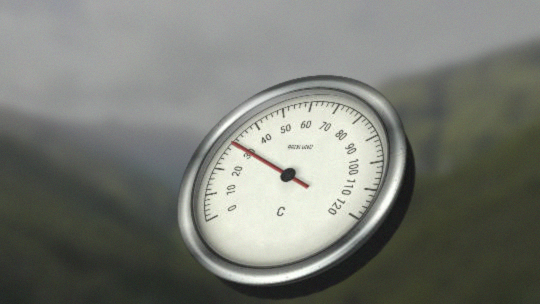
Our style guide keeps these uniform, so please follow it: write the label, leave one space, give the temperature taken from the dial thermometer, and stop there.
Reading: 30 °C
